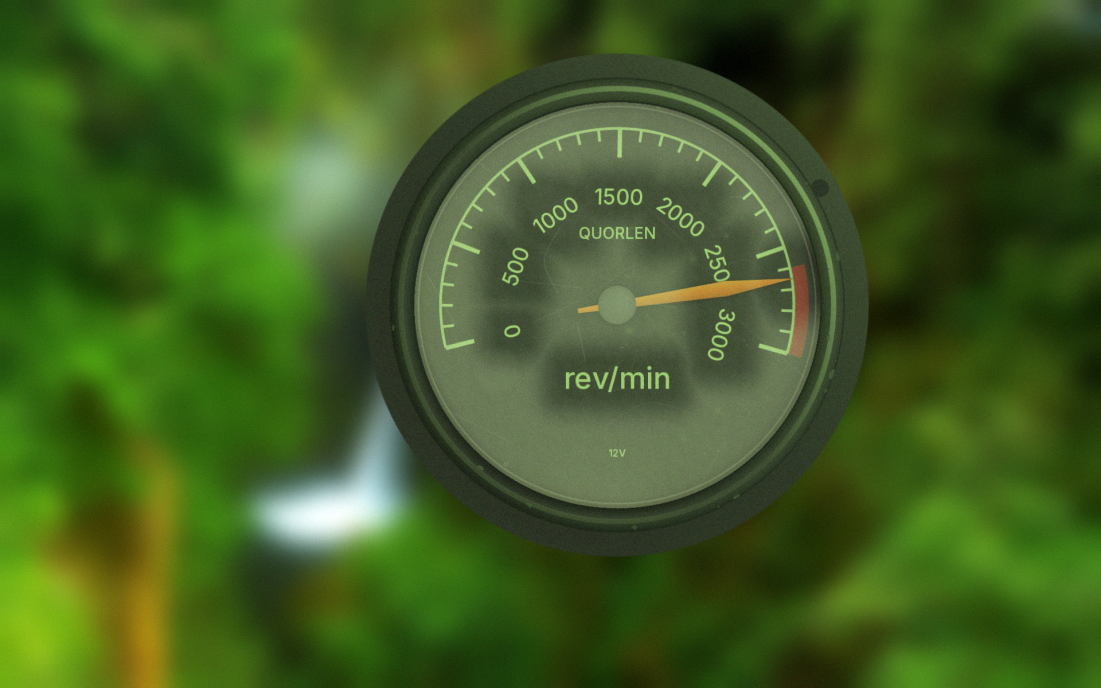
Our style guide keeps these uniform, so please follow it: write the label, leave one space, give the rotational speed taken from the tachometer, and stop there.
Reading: 2650 rpm
